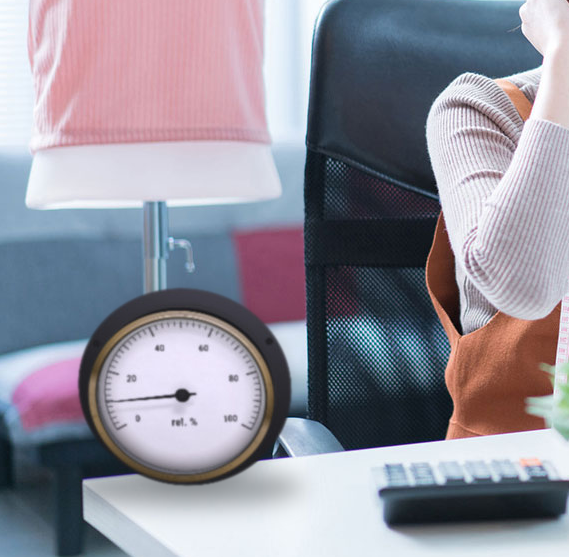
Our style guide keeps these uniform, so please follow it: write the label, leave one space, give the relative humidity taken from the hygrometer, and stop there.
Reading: 10 %
